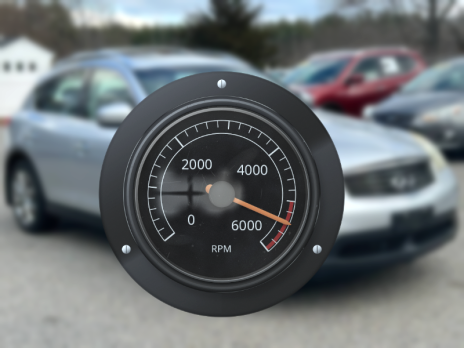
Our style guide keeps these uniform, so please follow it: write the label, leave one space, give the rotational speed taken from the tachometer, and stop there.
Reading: 5400 rpm
